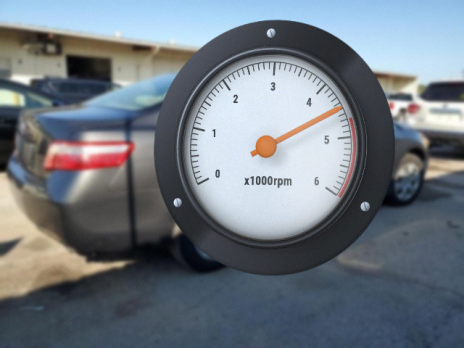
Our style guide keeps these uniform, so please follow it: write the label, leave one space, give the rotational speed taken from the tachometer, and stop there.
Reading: 4500 rpm
